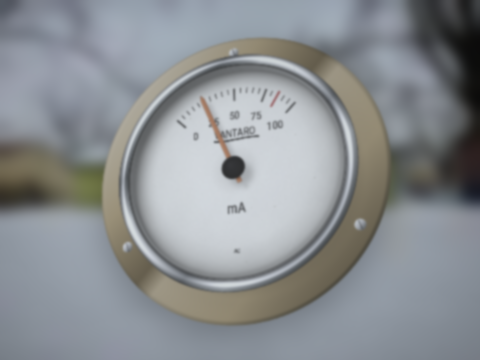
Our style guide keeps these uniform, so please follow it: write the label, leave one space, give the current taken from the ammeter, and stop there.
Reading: 25 mA
